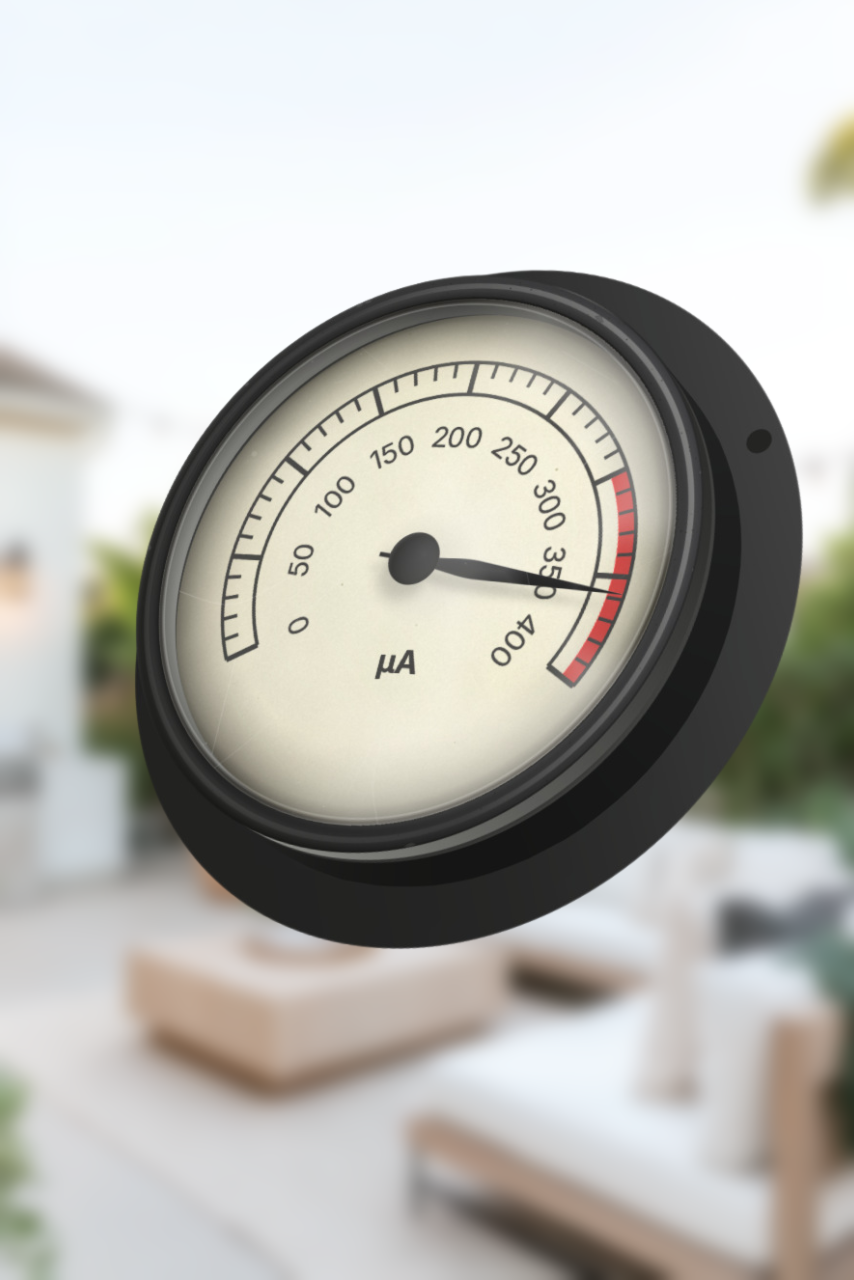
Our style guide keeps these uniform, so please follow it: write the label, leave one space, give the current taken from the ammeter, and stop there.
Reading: 360 µA
